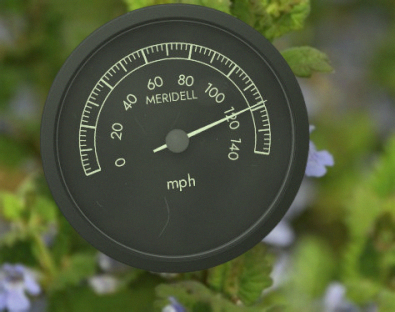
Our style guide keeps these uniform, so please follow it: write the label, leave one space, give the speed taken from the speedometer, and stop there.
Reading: 118 mph
